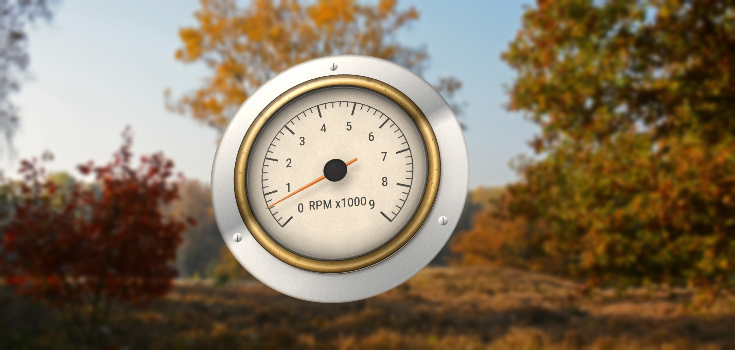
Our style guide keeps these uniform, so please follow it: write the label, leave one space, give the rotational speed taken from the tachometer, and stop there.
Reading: 600 rpm
